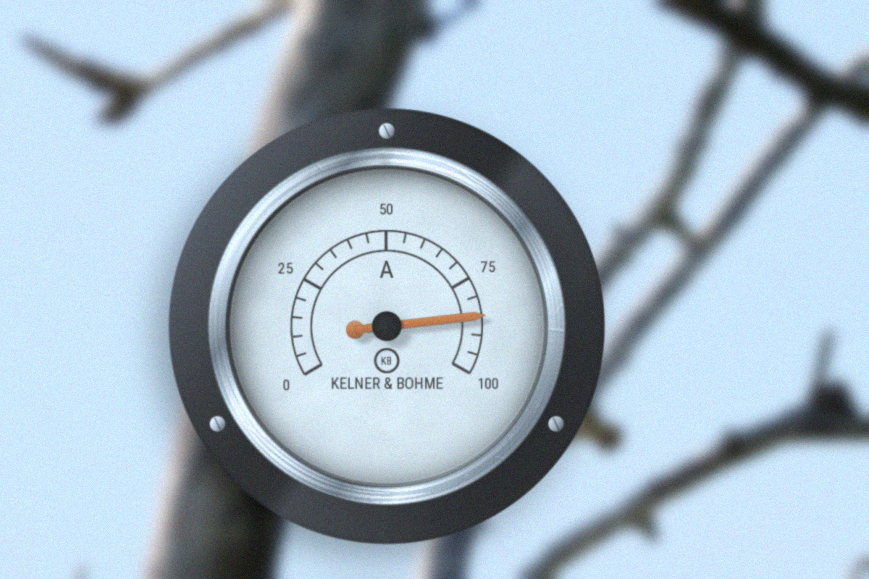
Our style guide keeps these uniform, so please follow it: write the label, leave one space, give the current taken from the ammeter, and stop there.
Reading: 85 A
